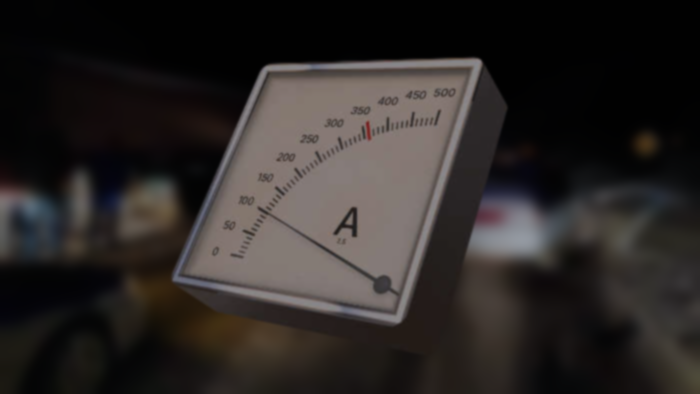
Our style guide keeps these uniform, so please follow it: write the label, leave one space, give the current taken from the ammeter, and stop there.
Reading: 100 A
